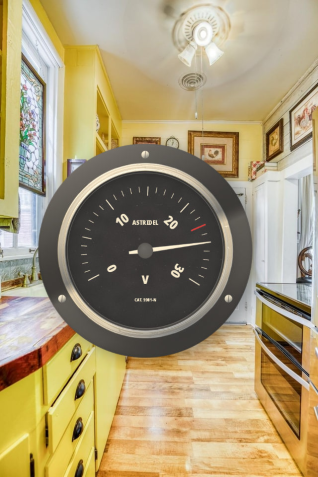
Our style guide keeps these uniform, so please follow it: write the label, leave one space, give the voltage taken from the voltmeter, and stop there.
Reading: 25 V
